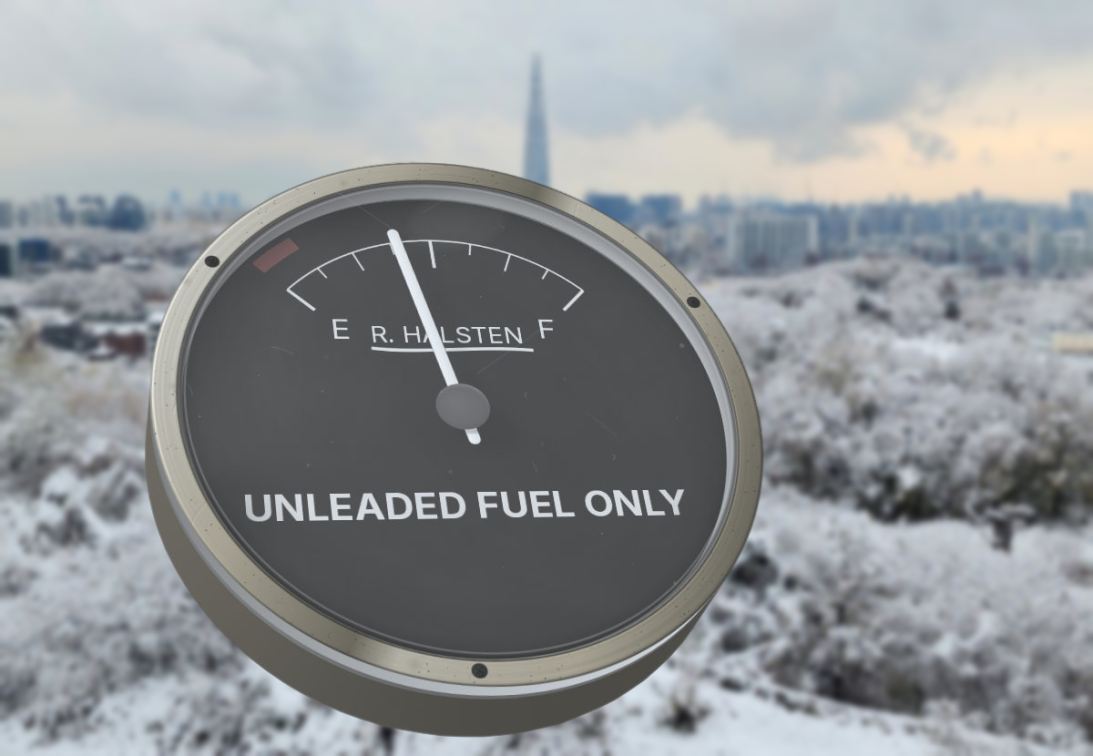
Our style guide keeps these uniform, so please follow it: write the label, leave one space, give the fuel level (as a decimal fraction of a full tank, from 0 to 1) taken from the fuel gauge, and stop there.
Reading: 0.375
